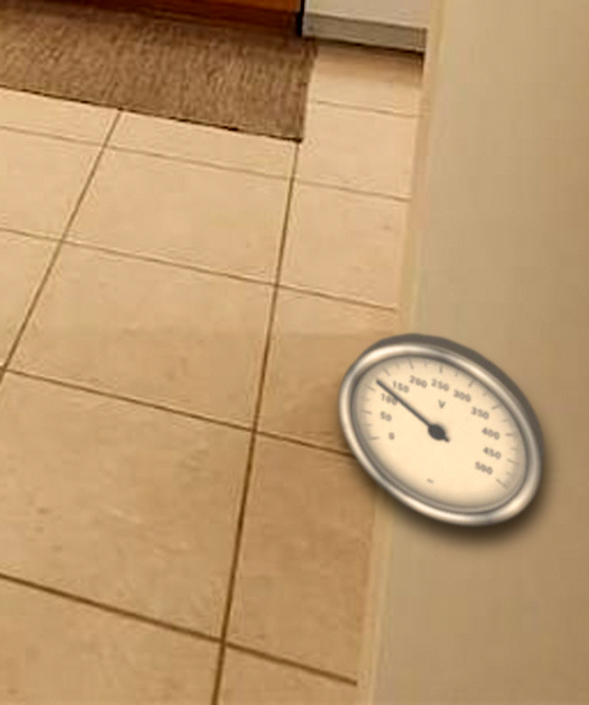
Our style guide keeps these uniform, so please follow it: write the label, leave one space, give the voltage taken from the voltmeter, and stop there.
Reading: 125 V
